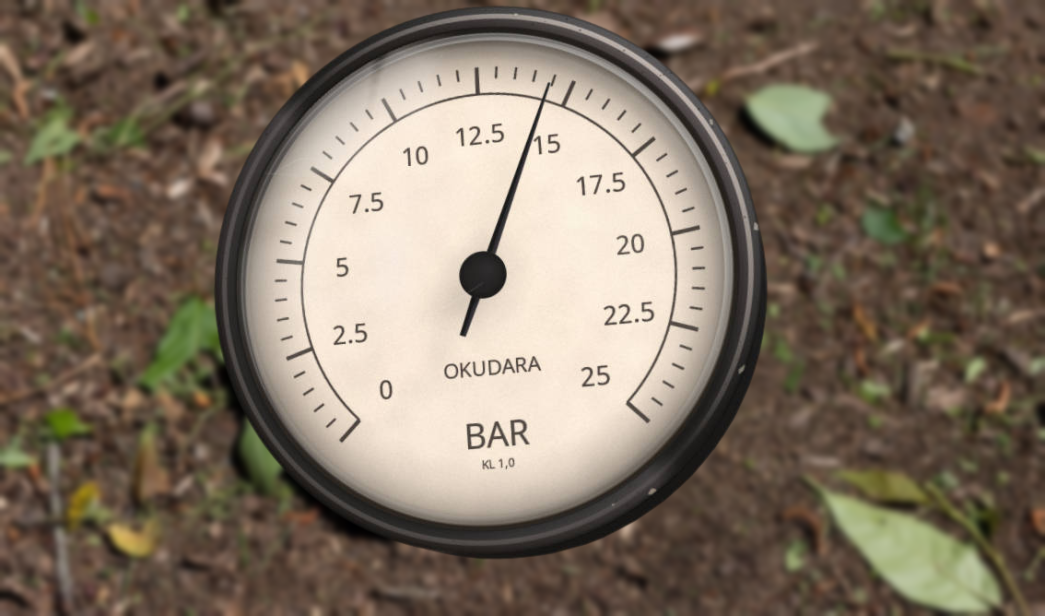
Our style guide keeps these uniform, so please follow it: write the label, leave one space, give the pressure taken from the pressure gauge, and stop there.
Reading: 14.5 bar
